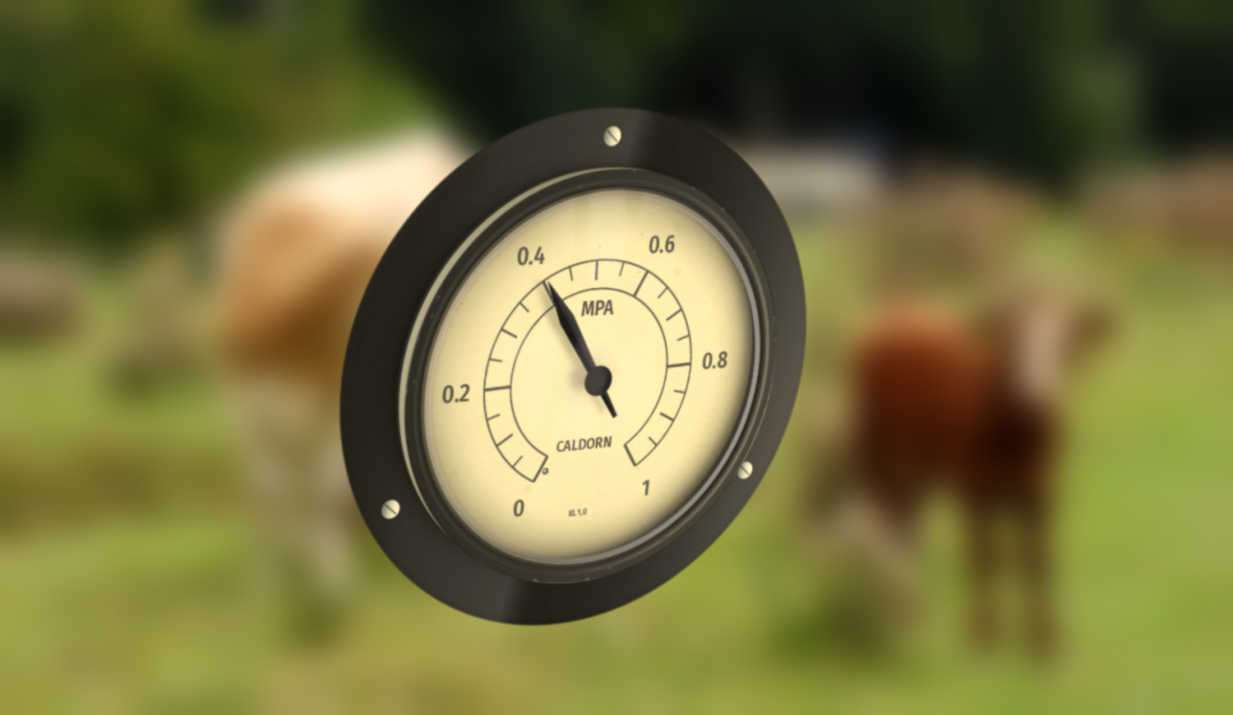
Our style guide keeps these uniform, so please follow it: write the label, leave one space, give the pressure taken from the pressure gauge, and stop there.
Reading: 0.4 MPa
